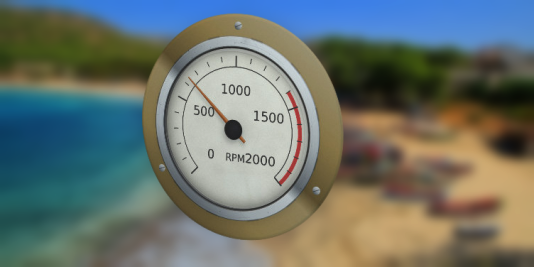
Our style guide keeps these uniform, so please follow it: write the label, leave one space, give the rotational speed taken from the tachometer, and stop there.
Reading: 650 rpm
